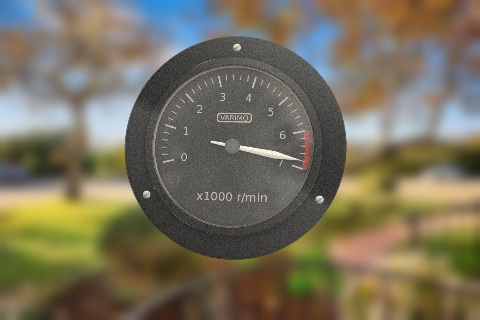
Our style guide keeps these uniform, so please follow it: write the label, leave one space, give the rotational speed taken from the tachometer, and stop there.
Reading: 6800 rpm
